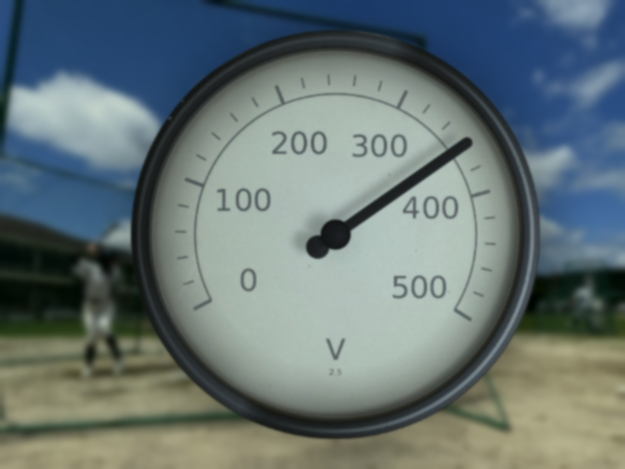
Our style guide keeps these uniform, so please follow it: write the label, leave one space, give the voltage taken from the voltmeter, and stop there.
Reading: 360 V
